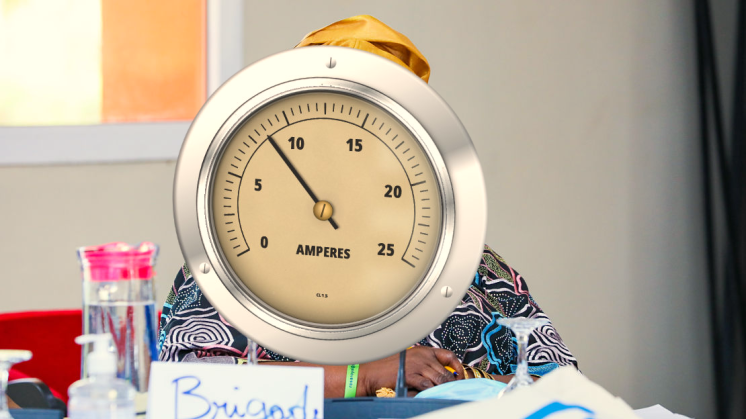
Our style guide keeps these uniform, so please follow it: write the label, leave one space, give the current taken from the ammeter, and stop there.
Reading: 8.5 A
